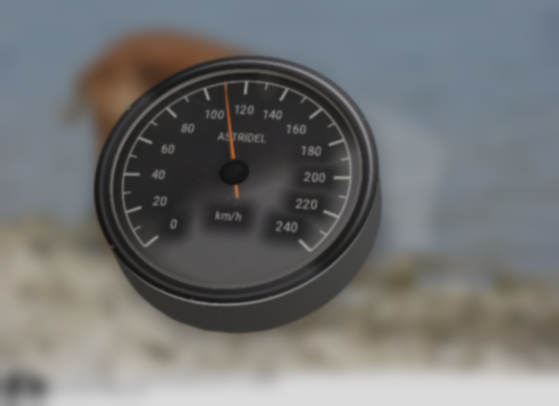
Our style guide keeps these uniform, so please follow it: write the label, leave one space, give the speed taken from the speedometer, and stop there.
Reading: 110 km/h
